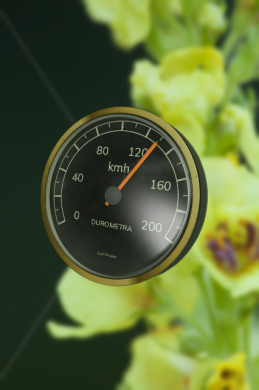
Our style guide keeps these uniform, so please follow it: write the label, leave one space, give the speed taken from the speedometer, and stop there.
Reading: 130 km/h
